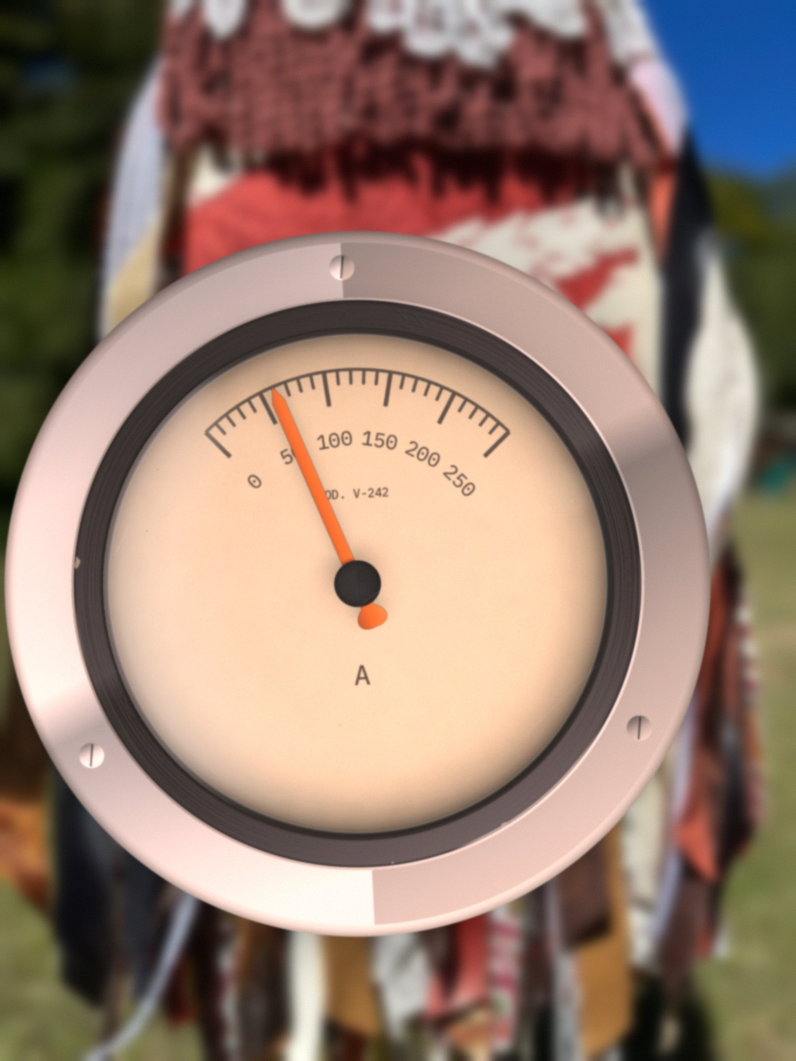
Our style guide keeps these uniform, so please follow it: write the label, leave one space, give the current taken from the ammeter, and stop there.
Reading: 60 A
